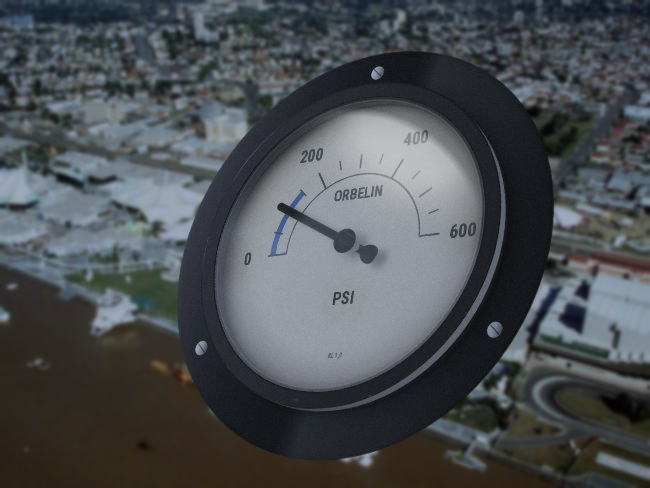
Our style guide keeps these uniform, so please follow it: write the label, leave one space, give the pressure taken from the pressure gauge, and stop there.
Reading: 100 psi
